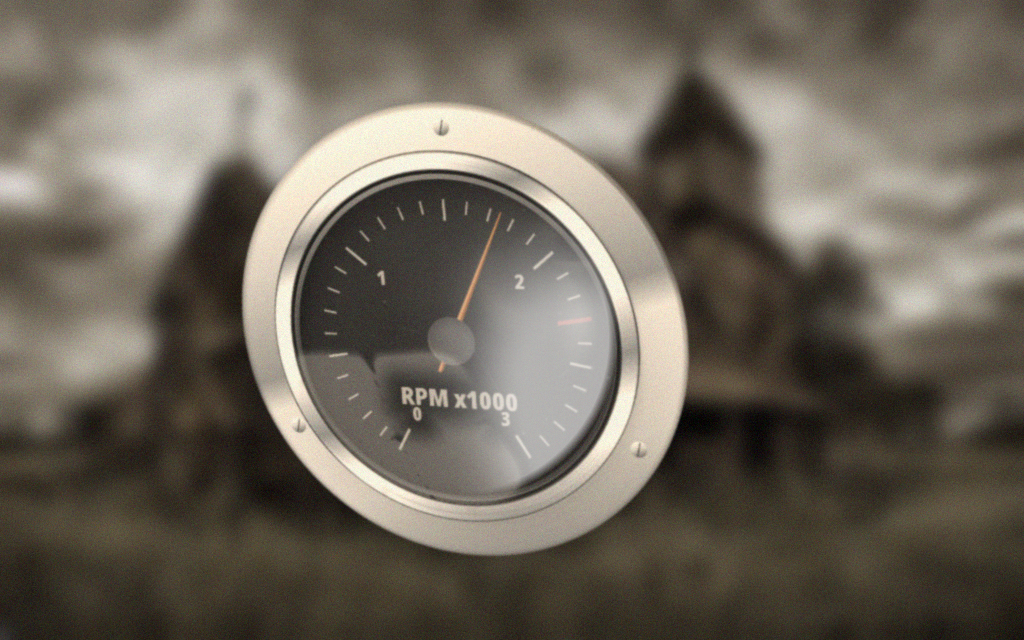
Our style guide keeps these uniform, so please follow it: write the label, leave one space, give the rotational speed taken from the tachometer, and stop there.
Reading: 1750 rpm
